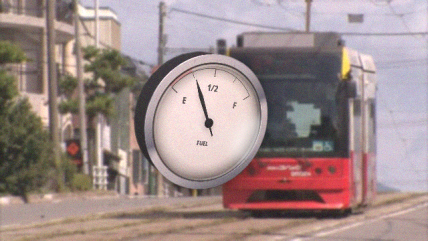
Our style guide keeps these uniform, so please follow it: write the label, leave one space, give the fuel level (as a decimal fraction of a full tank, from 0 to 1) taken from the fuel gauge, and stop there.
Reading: 0.25
